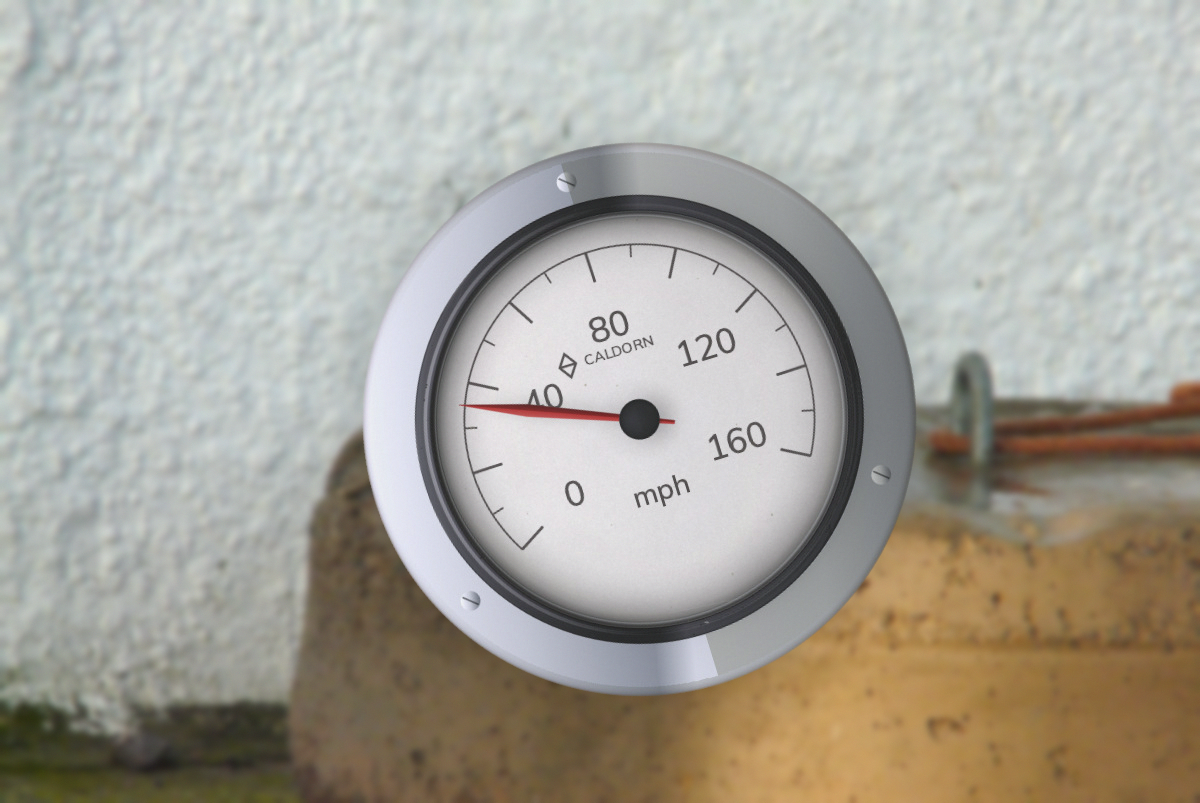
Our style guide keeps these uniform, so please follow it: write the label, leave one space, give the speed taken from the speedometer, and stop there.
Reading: 35 mph
